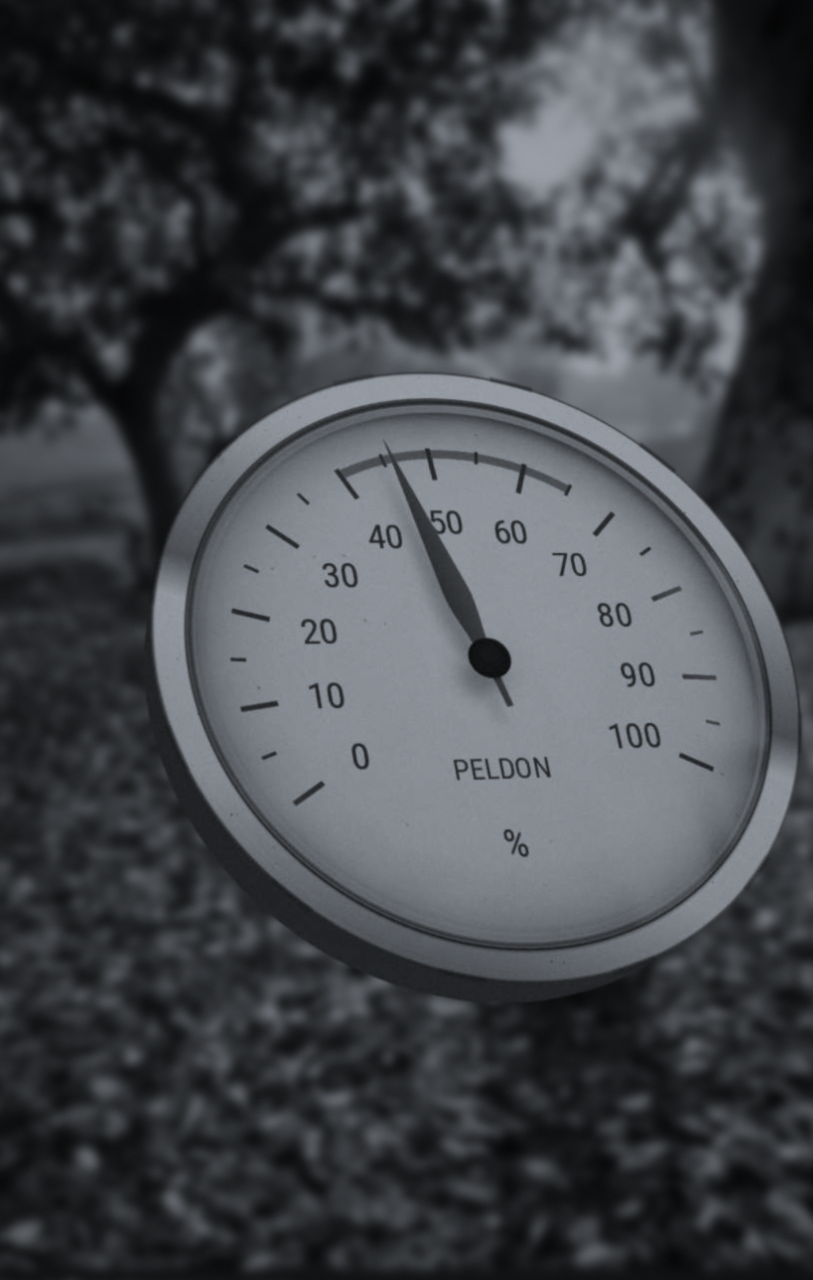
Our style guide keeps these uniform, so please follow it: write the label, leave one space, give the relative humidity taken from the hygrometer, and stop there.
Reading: 45 %
